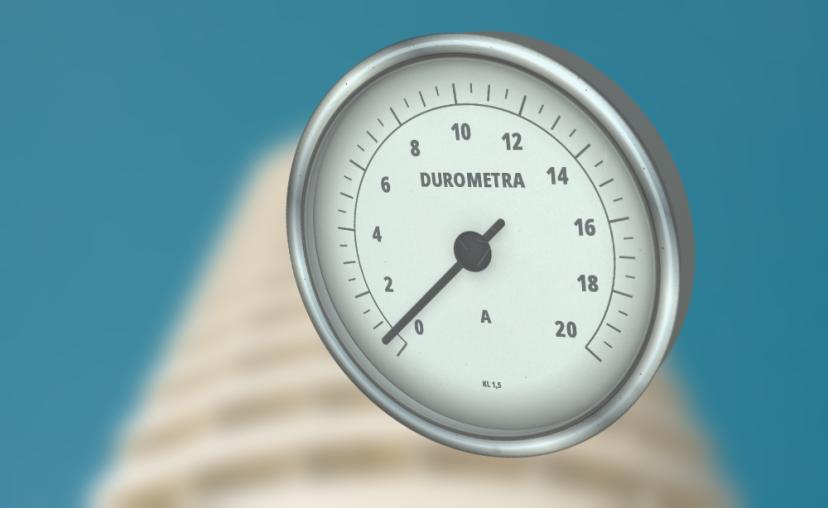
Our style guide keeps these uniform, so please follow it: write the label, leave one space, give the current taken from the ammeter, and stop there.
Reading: 0.5 A
